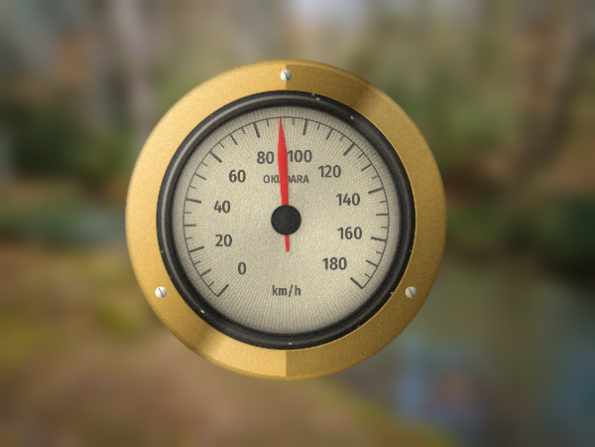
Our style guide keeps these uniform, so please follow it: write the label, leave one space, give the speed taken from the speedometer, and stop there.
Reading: 90 km/h
